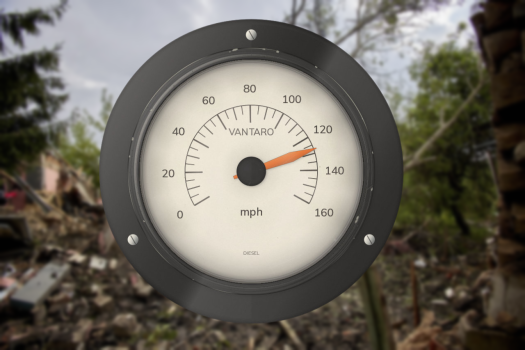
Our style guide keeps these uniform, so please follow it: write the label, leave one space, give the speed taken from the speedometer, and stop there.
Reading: 127.5 mph
